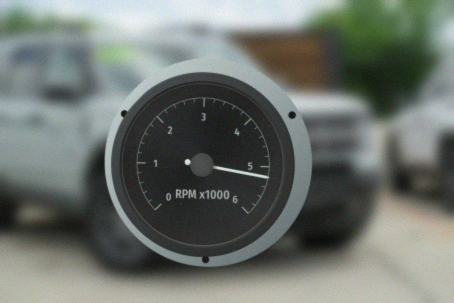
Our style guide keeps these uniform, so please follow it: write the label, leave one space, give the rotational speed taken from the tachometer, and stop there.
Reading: 5200 rpm
